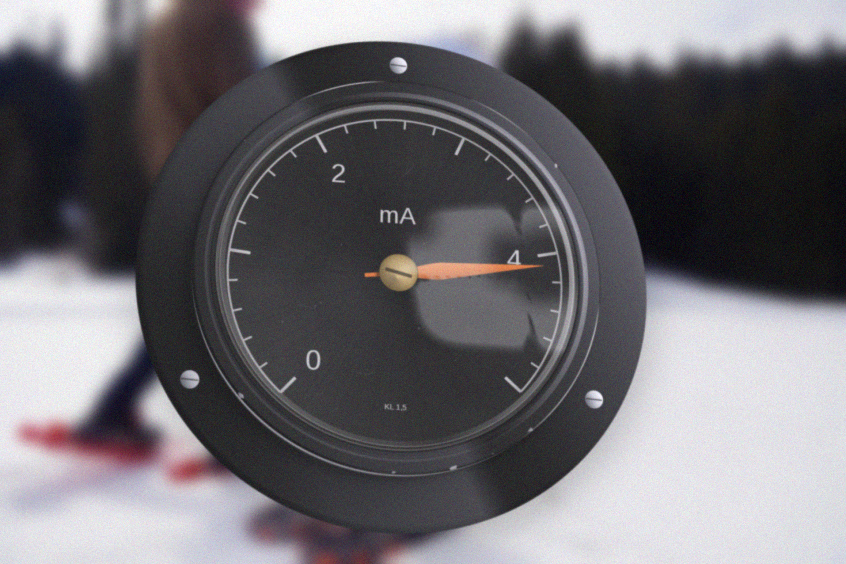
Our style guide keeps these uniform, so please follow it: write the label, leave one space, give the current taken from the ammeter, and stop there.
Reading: 4.1 mA
